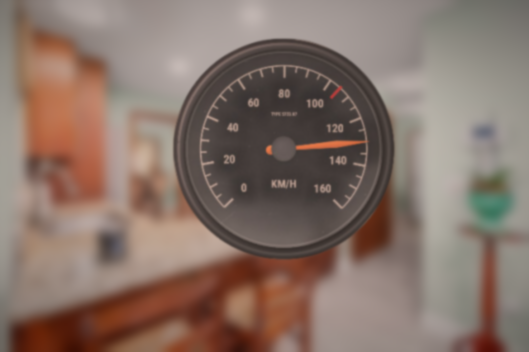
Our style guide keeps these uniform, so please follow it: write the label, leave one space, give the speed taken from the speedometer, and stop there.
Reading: 130 km/h
